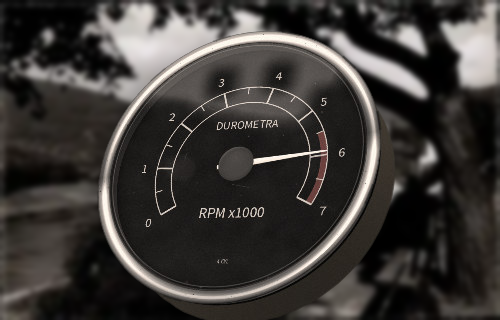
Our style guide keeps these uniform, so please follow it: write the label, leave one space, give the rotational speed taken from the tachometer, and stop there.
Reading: 6000 rpm
